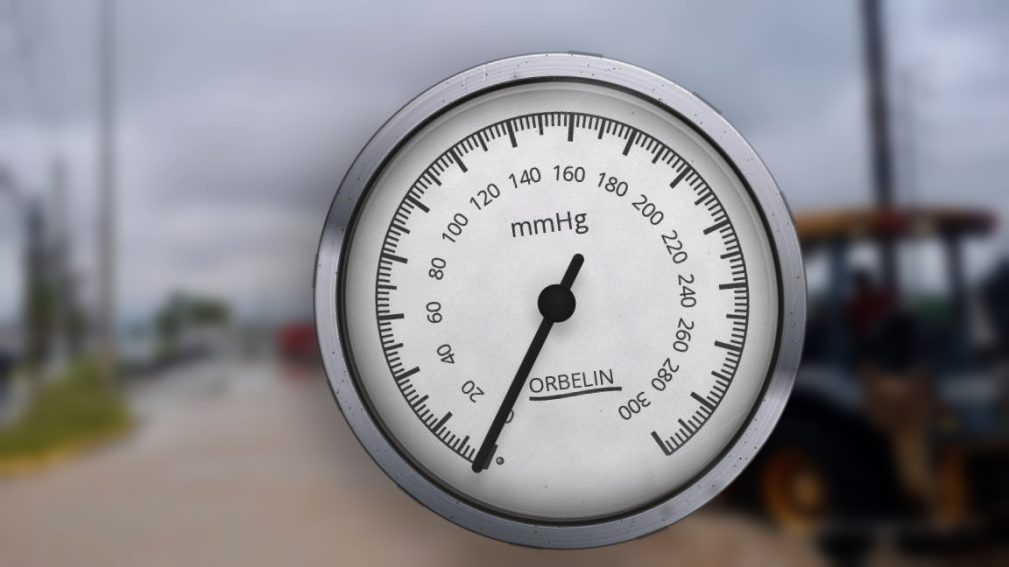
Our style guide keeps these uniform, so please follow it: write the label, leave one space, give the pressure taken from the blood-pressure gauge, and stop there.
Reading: 2 mmHg
